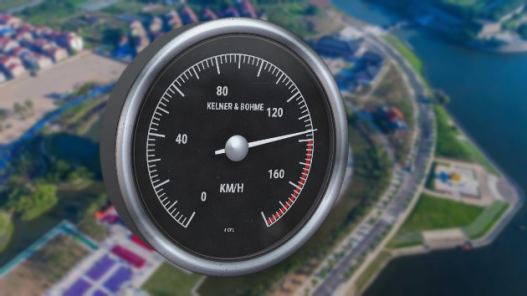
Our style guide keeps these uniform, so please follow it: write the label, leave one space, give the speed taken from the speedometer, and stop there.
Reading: 136 km/h
